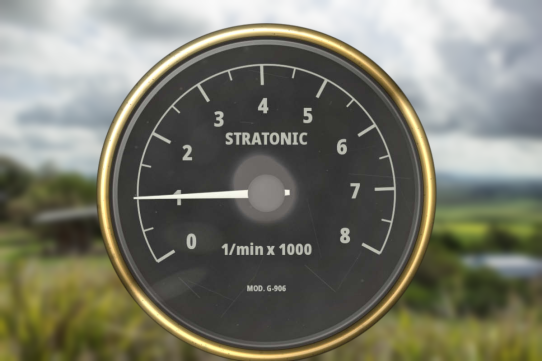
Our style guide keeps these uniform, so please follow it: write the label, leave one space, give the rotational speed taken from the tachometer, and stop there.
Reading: 1000 rpm
